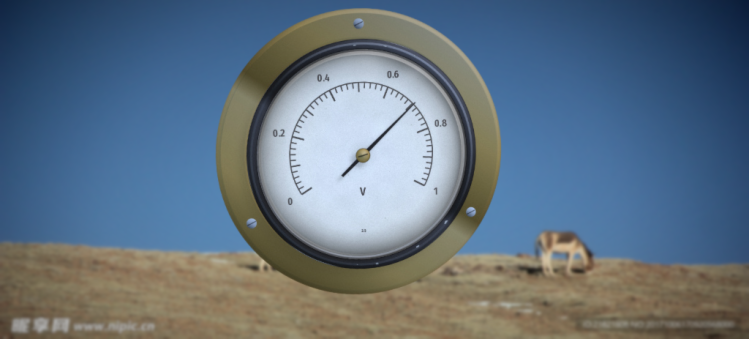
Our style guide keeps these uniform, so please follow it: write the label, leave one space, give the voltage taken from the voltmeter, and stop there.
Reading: 0.7 V
